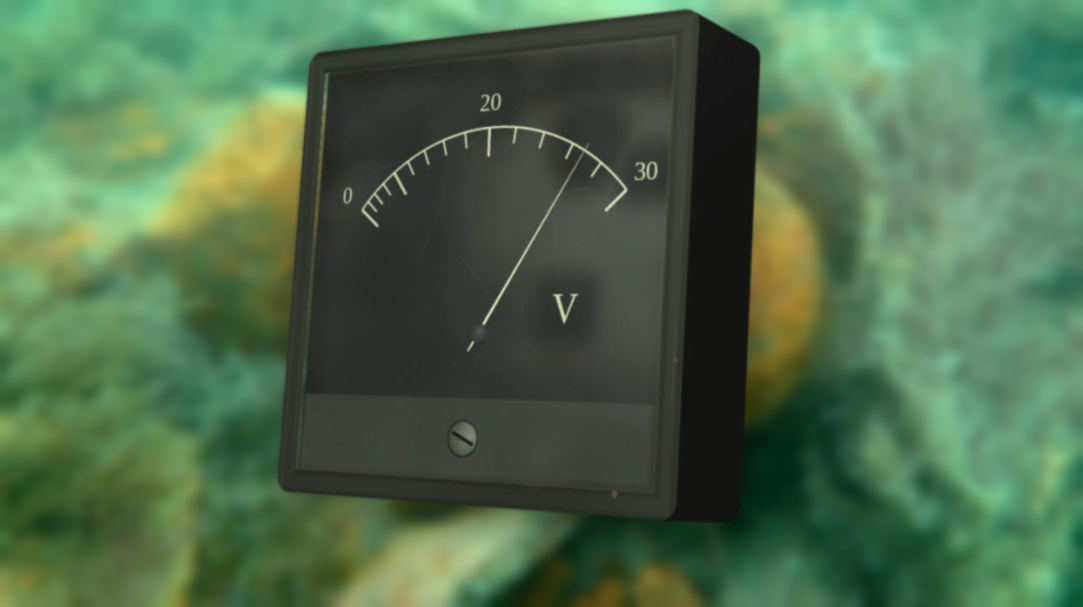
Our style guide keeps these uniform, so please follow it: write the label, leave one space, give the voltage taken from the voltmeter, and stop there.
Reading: 27 V
